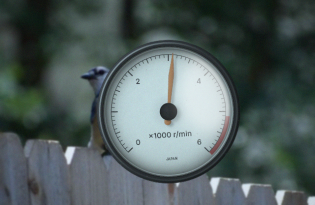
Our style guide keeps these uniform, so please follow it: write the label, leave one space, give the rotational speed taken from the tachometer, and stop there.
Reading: 3100 rpm
